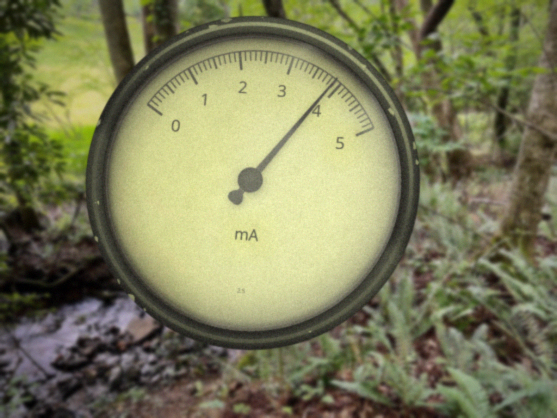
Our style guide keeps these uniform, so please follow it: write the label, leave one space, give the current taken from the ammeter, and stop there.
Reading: 3.9 mA
